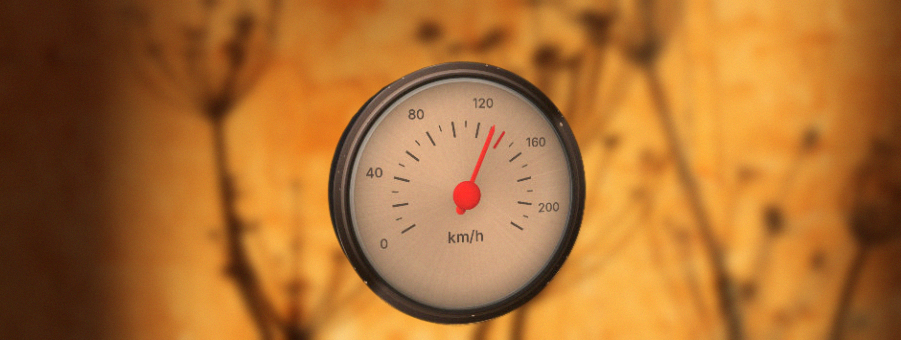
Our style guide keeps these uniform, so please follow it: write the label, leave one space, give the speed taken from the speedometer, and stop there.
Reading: 130 km/h
